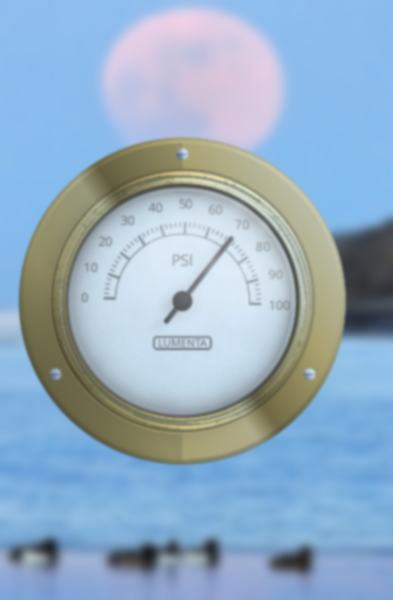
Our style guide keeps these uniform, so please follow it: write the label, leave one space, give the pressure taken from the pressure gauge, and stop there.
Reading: 70 psi
